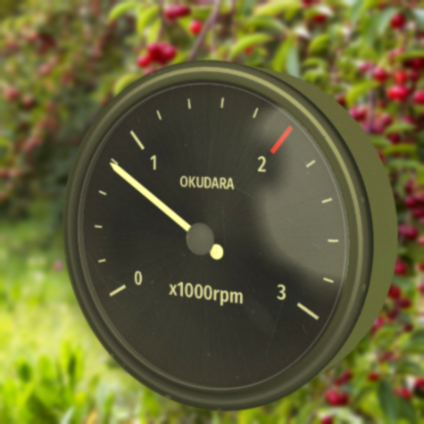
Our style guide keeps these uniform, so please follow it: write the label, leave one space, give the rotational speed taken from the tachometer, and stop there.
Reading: 800 rpm
